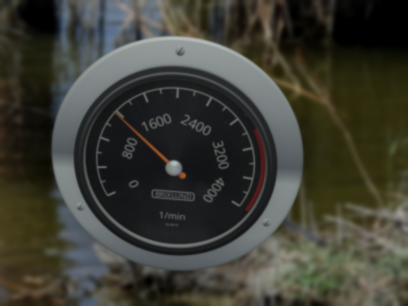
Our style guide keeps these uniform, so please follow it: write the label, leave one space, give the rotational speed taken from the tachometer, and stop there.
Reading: 1200 rpm
